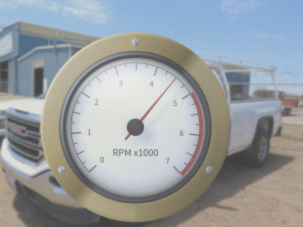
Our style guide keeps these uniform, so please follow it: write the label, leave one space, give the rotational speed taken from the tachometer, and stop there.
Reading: 4500 rpm
